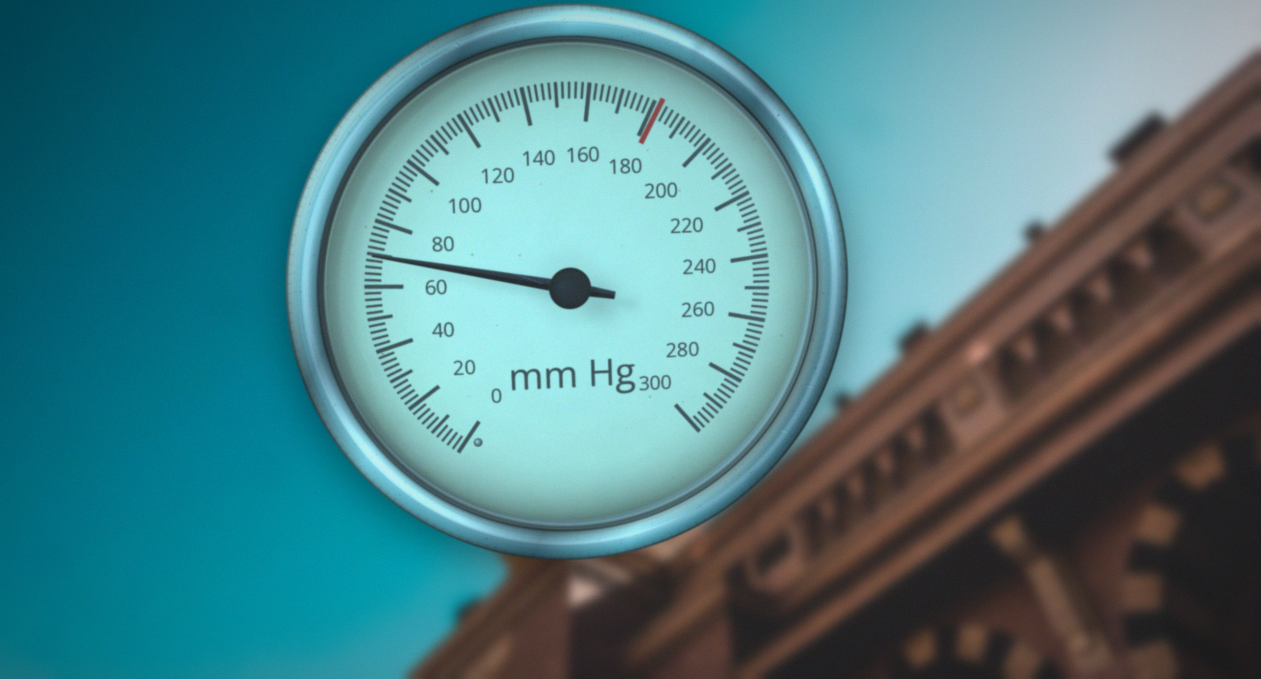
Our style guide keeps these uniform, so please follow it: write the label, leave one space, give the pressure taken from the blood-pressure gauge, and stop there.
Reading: 70 mmHg
